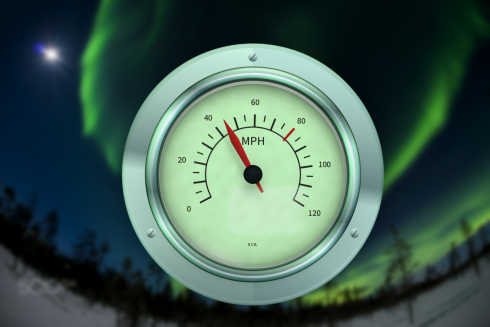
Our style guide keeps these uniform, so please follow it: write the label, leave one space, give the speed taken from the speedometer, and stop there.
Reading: 45 mph
